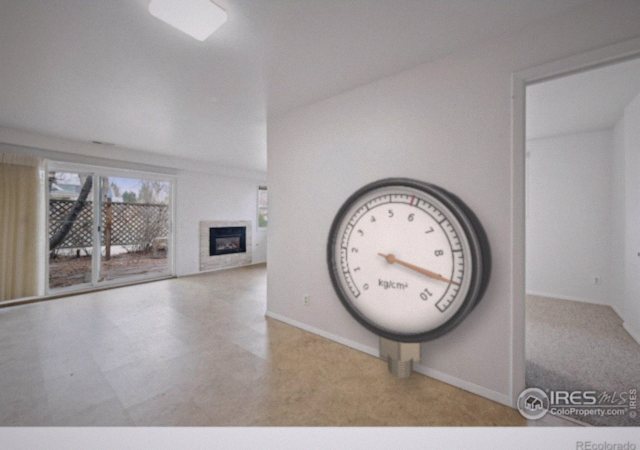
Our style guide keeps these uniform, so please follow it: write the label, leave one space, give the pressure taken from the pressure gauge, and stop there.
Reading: 9 kg/cm²
